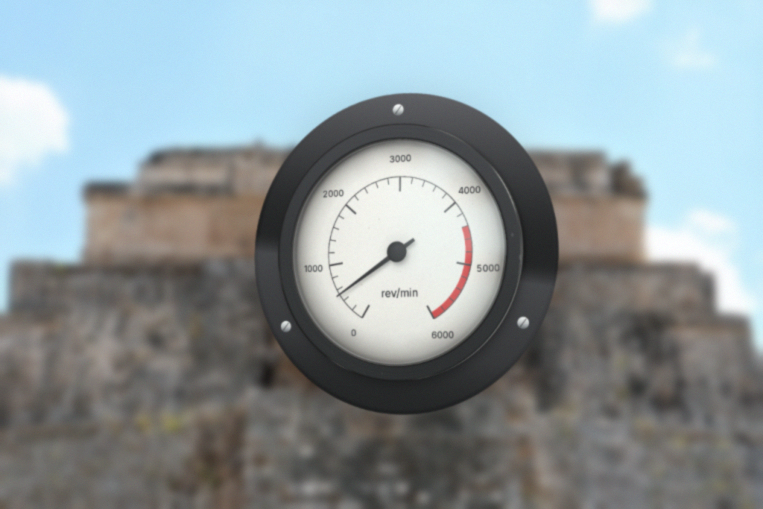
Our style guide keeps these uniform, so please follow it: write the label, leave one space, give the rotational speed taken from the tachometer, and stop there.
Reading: 500 rpm
